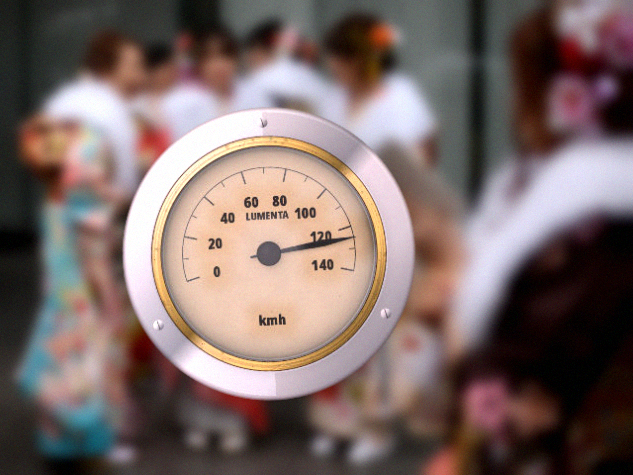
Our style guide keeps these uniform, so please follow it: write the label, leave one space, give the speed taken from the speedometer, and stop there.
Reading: 125 km/h
